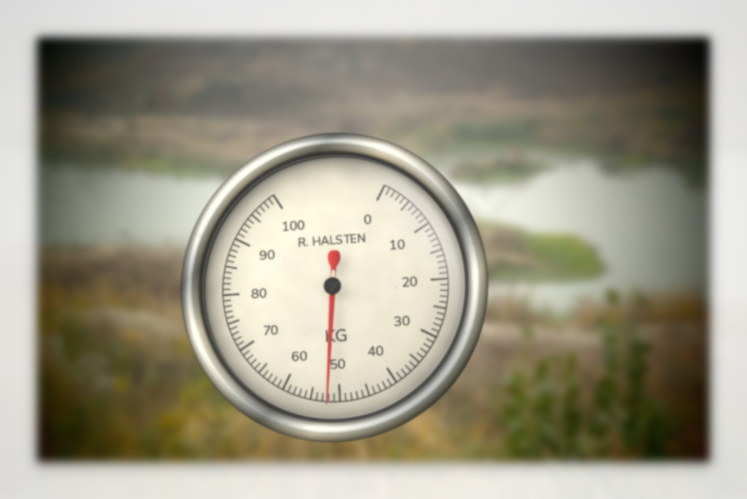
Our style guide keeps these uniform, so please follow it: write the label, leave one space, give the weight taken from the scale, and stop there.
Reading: 52 kg
